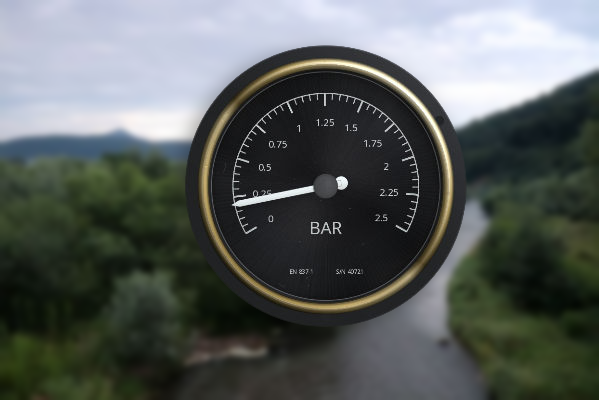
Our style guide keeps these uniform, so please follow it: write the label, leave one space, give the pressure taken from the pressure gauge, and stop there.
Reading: 0.2 bar
